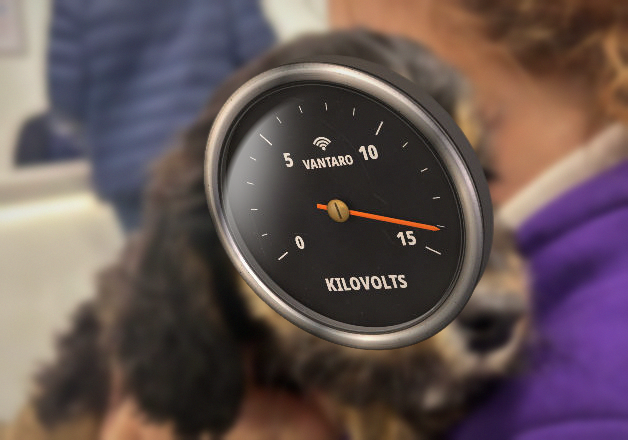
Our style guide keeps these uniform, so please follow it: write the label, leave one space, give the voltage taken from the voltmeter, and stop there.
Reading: 14 kV
